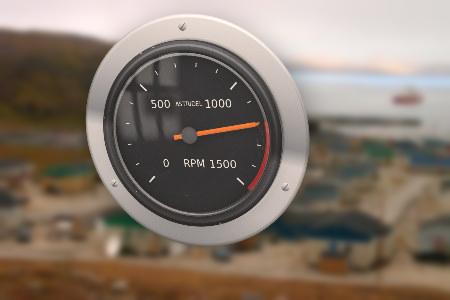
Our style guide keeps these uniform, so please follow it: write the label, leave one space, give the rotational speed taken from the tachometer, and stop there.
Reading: 1200 rpm
